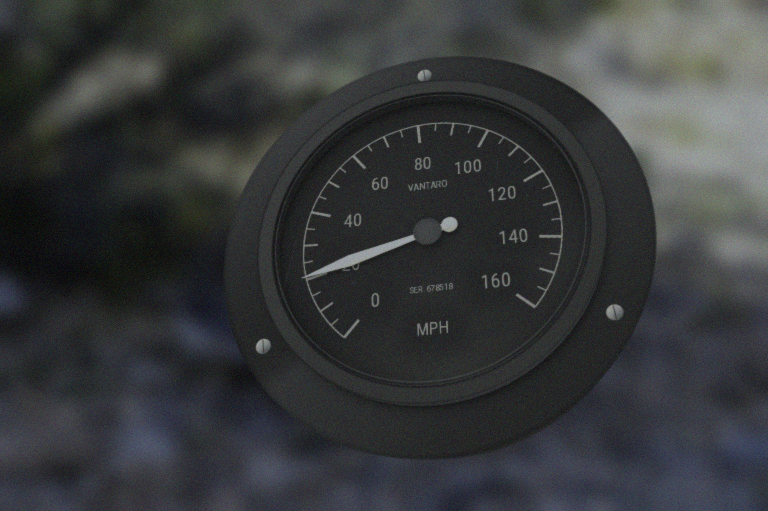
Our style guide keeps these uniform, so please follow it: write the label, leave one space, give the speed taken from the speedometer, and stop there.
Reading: 20 mph
